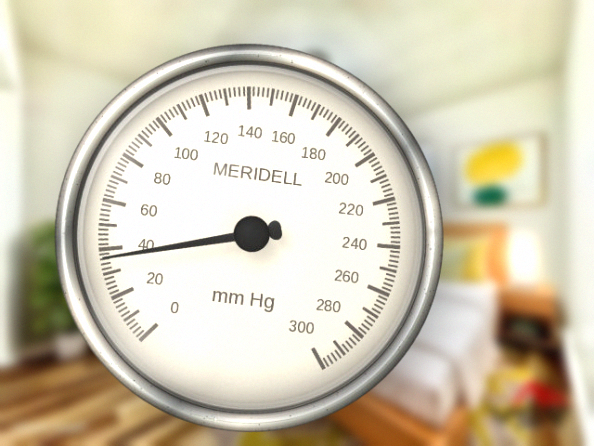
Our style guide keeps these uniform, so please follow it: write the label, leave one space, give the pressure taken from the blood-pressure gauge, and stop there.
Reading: 36 mmHg
